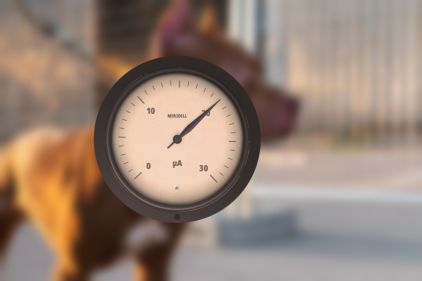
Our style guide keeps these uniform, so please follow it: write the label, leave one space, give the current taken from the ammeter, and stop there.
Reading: 20 µA
